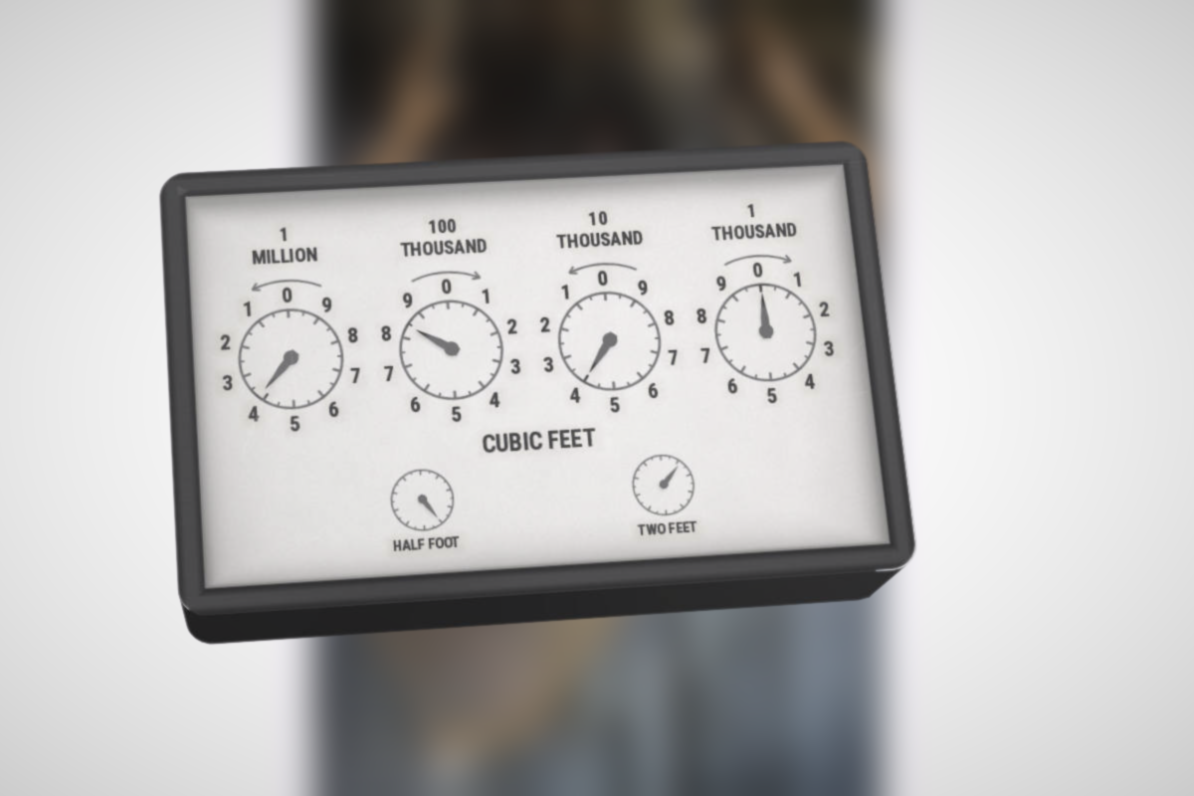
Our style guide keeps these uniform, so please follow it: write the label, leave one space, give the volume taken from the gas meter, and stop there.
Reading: 384000 ft³
